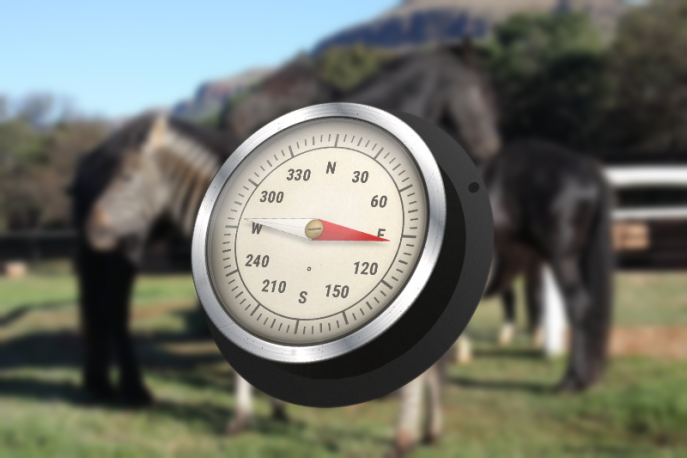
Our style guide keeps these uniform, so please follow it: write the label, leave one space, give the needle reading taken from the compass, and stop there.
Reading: 95 °
